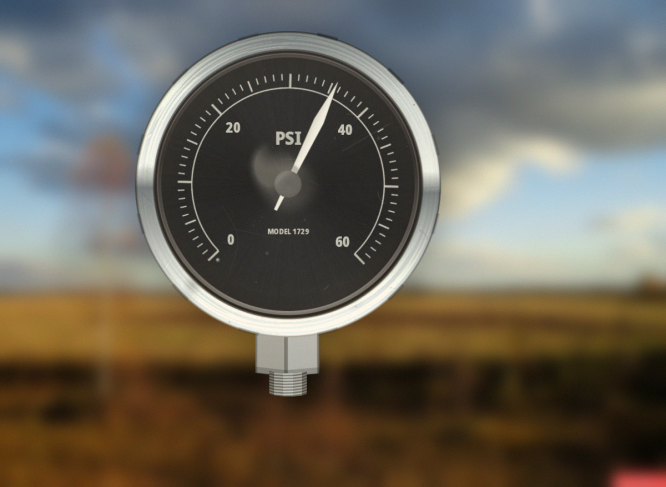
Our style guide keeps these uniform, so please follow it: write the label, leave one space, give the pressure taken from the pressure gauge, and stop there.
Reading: 35.5 psi
